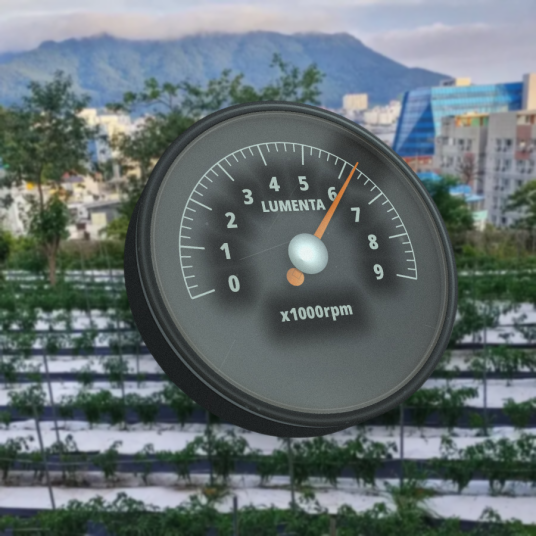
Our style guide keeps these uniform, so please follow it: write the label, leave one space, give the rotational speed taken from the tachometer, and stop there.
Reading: 6200 rpm
